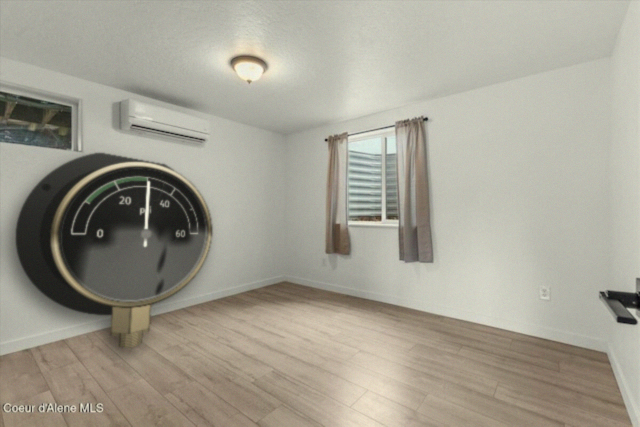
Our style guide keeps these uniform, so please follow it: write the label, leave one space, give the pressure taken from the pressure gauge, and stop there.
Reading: 30 psi
